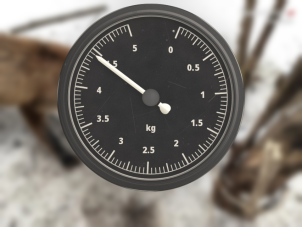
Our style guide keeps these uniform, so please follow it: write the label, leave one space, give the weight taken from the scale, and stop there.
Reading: 4.45 kg
